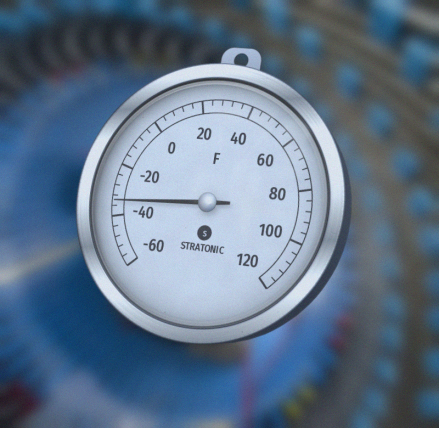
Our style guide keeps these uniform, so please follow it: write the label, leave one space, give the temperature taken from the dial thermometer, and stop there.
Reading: -34 °F
